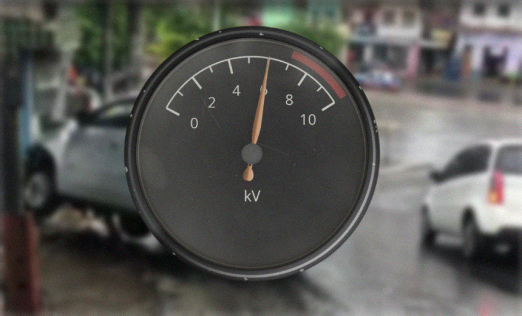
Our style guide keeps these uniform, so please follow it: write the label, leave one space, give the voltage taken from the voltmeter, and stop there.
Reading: 6 kV
